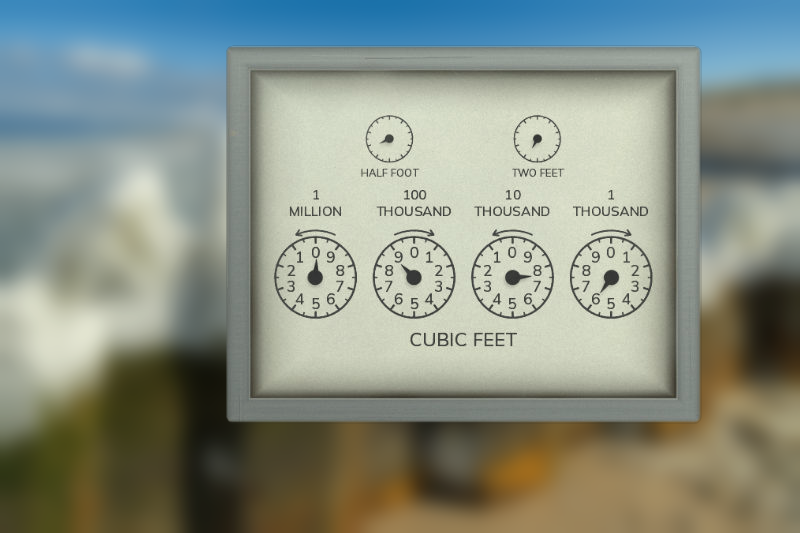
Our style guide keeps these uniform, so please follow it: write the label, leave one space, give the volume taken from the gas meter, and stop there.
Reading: 987600 ft³
